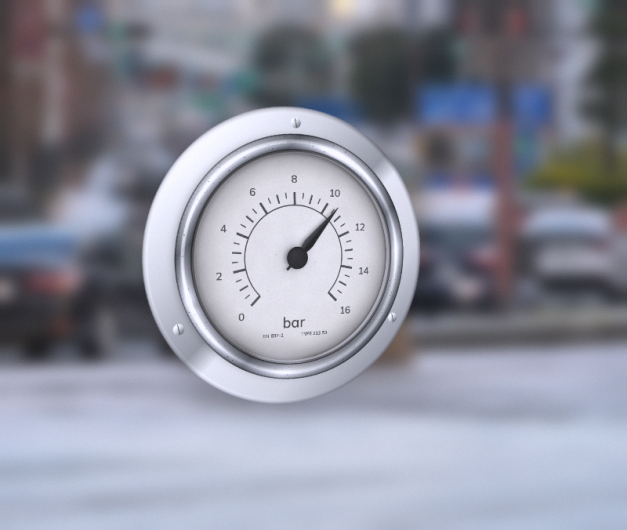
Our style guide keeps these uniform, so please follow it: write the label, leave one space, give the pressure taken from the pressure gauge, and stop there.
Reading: 10.5 bar
